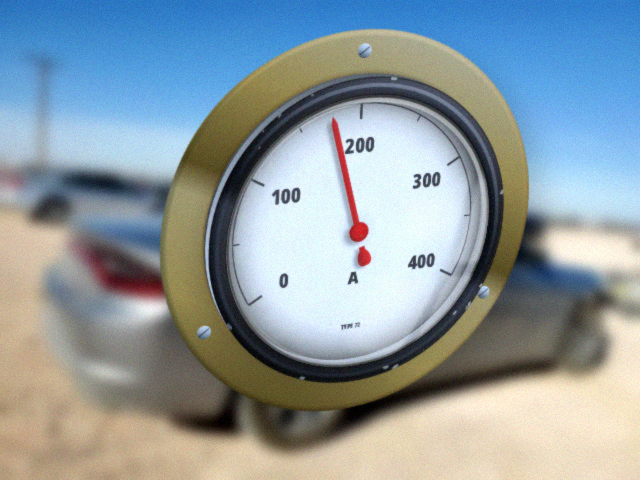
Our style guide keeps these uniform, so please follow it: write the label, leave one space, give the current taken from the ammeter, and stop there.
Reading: 175 A
